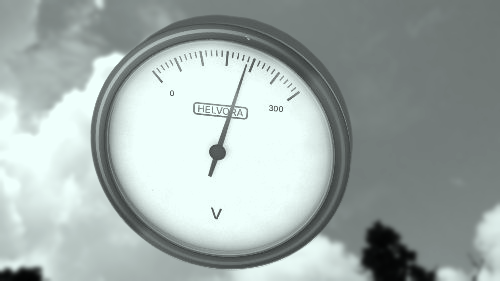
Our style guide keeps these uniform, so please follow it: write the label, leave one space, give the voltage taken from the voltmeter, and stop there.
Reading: 190 V
